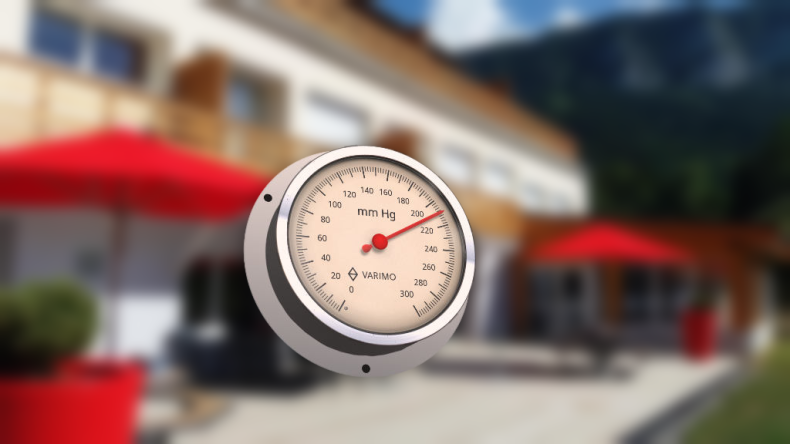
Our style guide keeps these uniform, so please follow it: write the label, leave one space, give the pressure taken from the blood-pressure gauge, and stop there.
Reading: 210 mmHg
